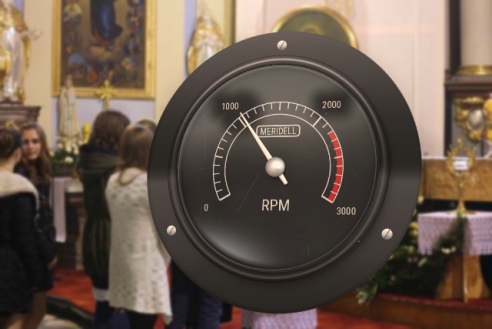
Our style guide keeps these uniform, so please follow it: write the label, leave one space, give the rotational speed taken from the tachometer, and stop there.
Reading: 1050 rpm
